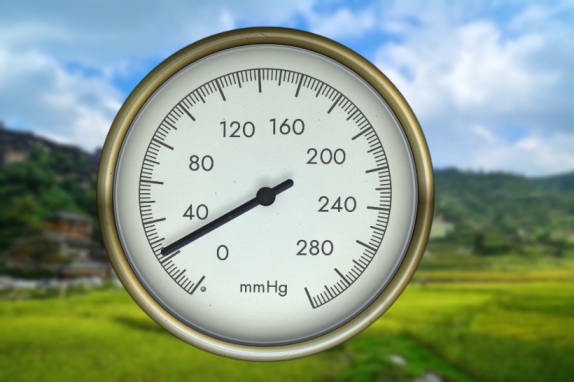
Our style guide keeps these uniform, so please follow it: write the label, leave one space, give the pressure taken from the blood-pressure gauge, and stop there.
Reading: 24 mmHg
